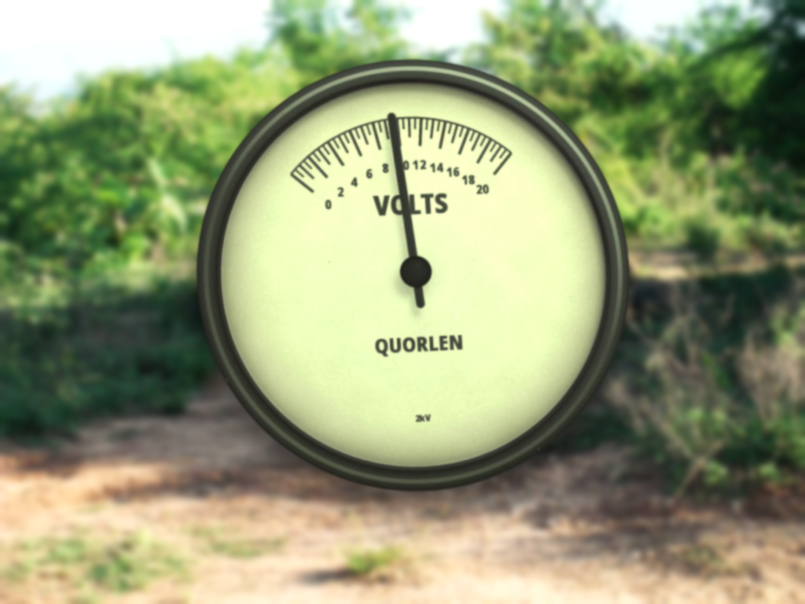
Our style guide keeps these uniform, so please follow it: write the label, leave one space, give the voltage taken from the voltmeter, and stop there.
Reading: 9.5 V
